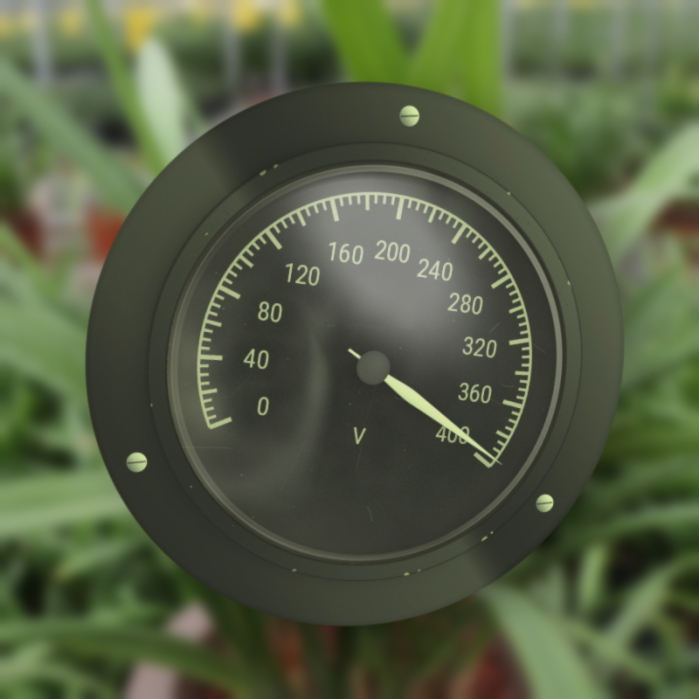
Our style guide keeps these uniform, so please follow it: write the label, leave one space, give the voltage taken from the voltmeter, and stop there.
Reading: 395 V
